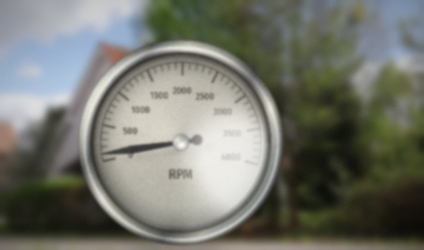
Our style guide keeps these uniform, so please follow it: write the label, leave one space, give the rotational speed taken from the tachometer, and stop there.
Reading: 100 rpm
